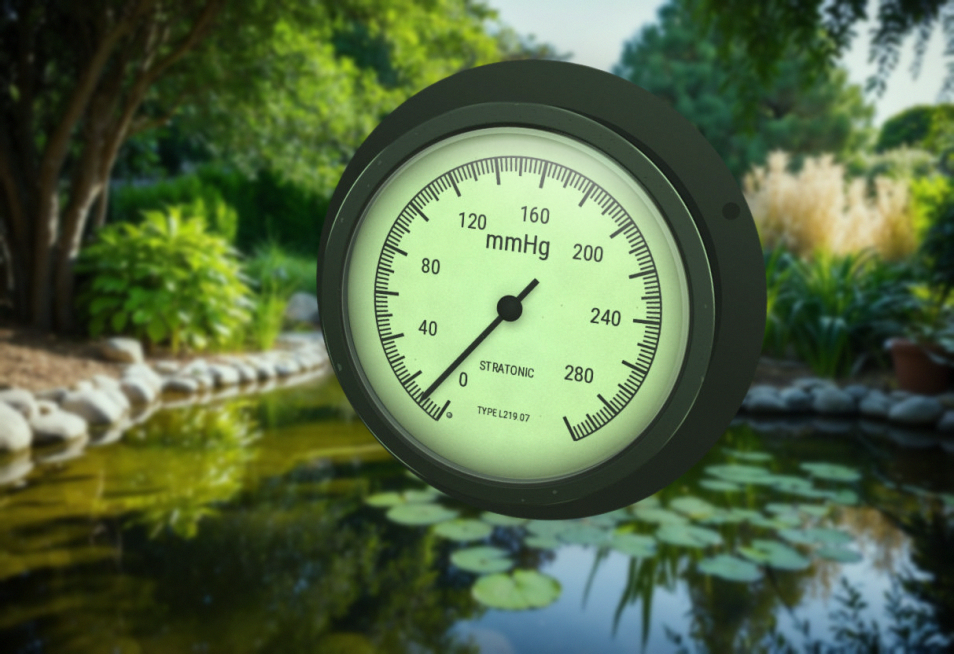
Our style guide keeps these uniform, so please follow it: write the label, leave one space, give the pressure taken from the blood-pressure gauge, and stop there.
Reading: 10 mmHg
